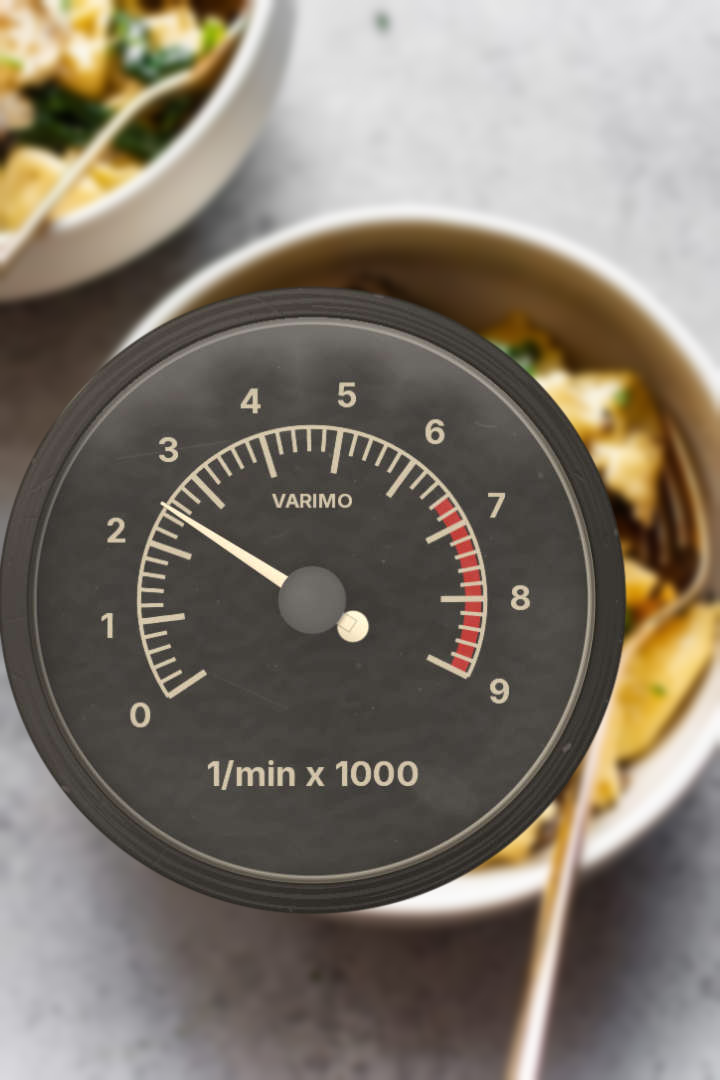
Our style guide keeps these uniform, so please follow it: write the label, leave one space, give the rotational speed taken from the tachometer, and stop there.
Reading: 2500 rpm
